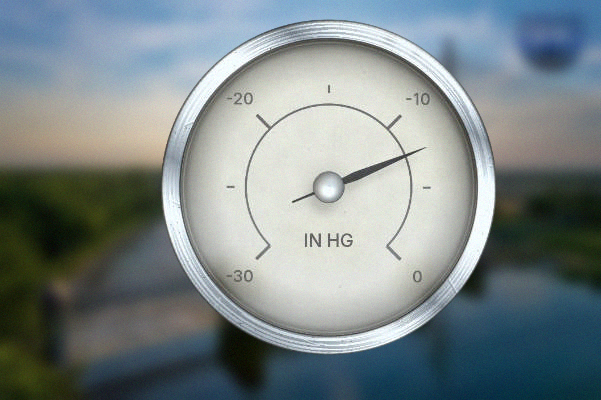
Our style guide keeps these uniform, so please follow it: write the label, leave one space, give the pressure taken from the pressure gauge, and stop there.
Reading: -7.5 inHg
